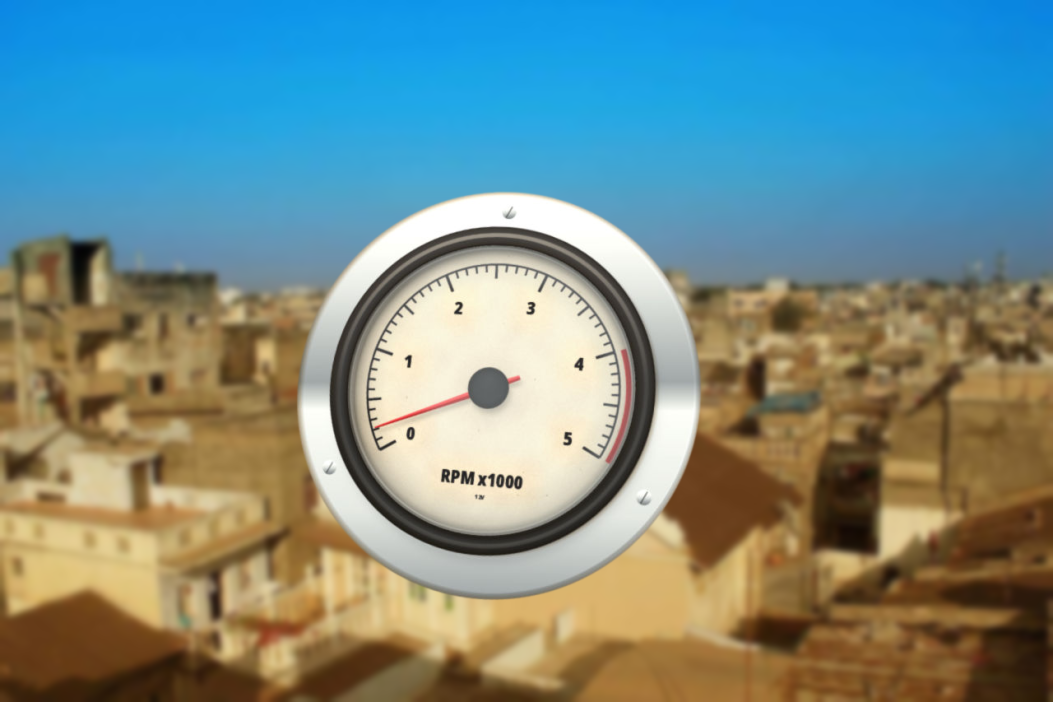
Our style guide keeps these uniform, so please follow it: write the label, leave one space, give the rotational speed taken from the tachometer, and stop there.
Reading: 200 rpm
